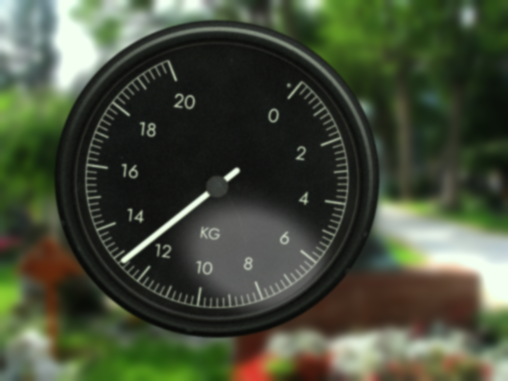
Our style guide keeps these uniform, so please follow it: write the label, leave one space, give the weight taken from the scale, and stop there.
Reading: 12.8 kg
